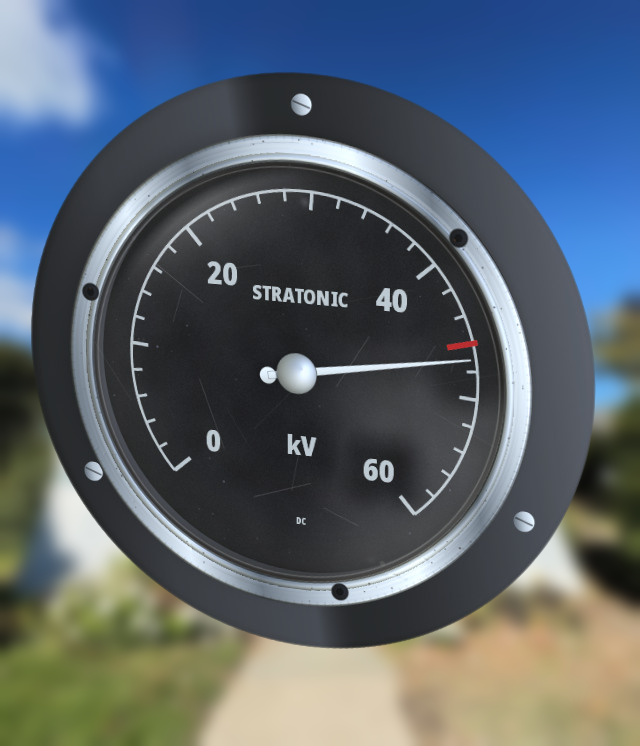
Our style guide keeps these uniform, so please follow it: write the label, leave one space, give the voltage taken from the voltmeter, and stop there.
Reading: 47 kV
